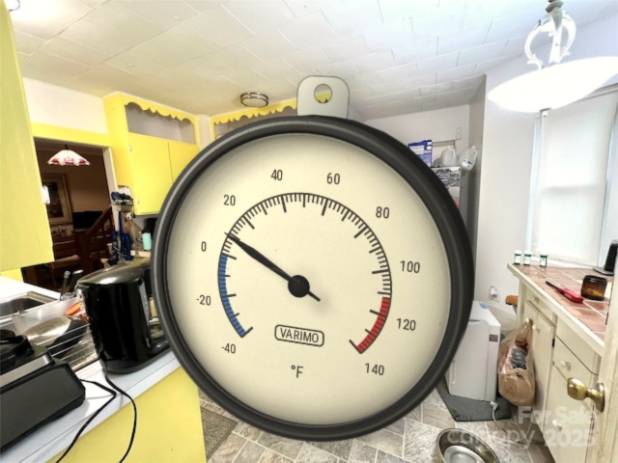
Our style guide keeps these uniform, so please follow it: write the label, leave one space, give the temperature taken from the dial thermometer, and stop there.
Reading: 10 °F
